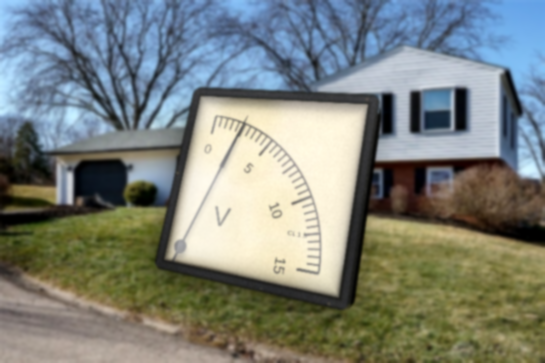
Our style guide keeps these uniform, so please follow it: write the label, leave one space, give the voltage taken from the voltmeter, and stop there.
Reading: 2.5 V
